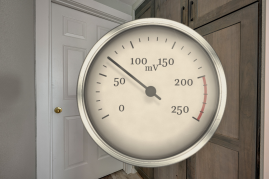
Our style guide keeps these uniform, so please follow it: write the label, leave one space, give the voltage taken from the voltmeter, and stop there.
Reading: 70 mV
